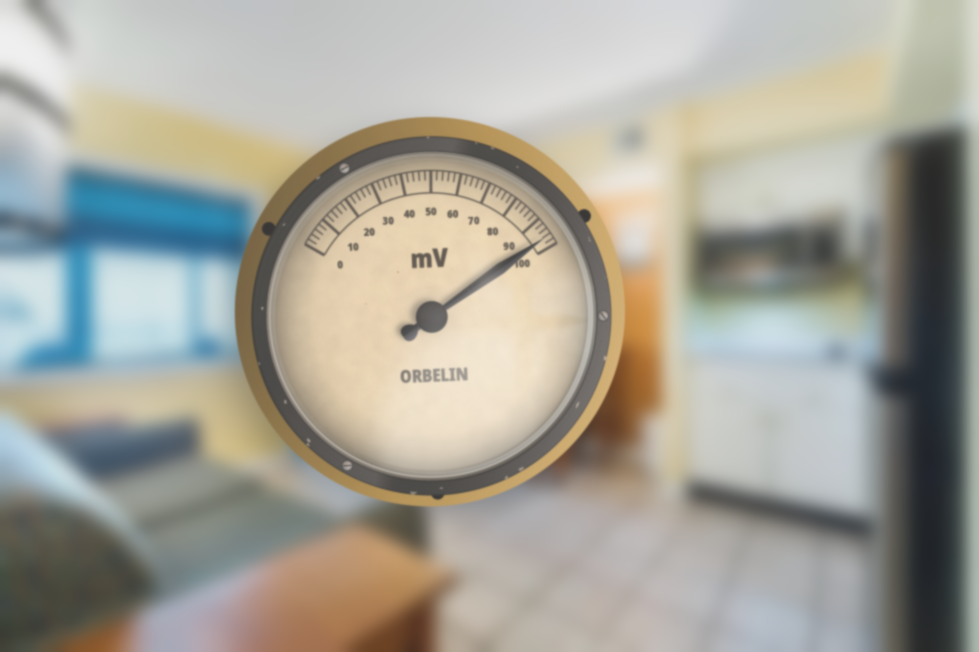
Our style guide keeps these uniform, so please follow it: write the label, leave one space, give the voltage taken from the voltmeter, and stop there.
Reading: 96 mV
